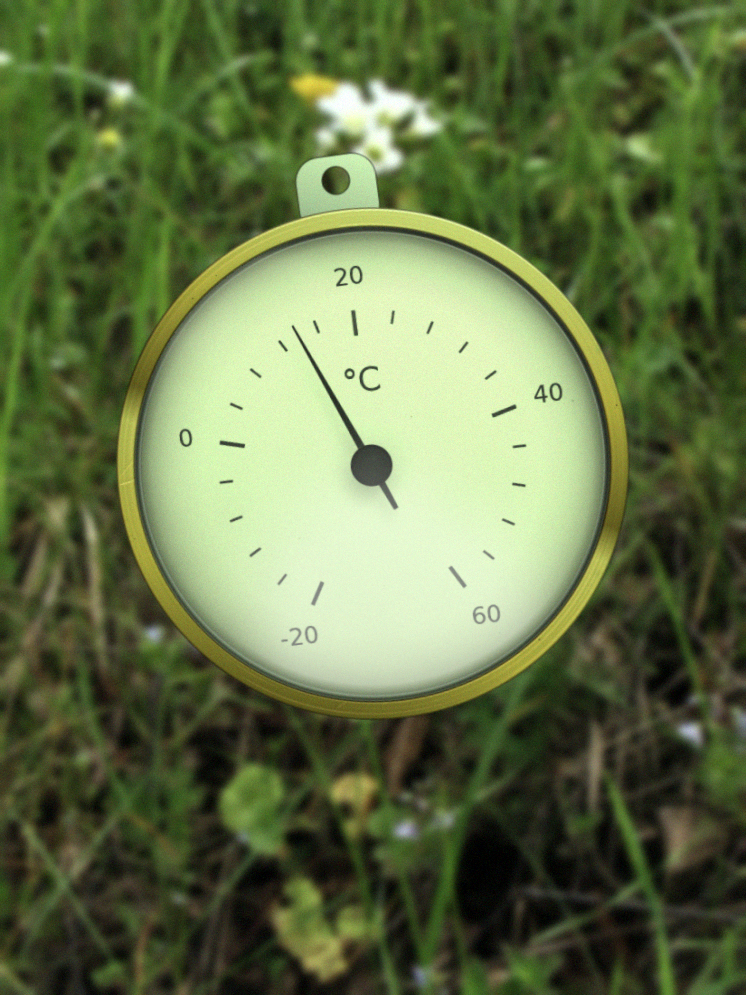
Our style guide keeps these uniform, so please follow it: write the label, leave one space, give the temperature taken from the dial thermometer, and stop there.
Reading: 14 °C
